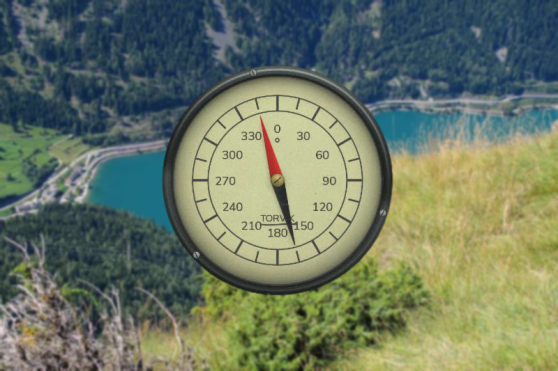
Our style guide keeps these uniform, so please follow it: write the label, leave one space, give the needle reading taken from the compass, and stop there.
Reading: 345 °
